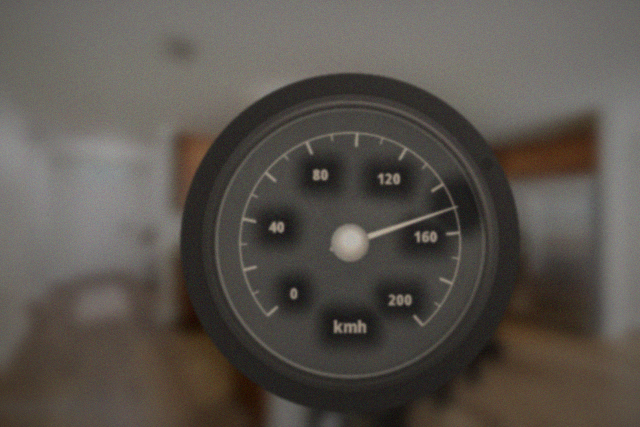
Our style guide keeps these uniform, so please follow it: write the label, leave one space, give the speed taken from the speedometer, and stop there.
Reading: 150 km/h
